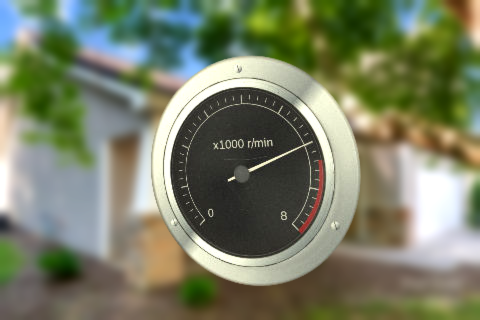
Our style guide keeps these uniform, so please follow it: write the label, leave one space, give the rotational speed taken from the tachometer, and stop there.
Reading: 6000 rpm
